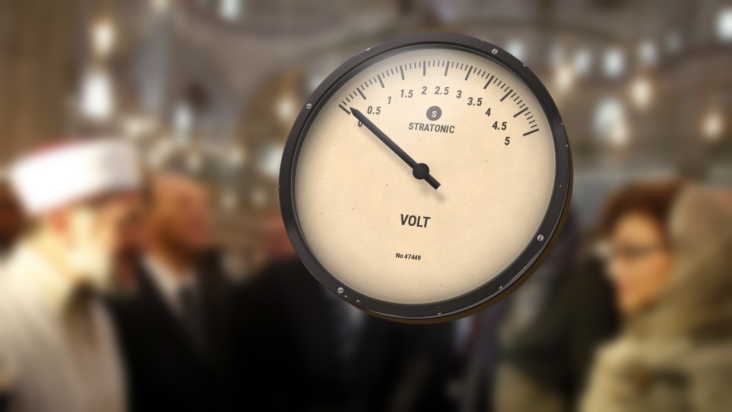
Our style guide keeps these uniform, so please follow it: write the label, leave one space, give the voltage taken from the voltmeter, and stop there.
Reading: 0.1 V
